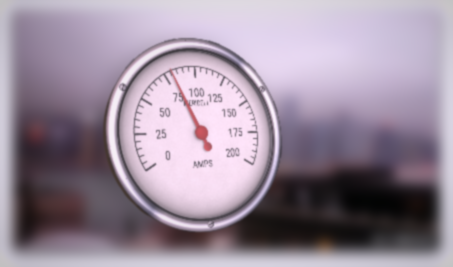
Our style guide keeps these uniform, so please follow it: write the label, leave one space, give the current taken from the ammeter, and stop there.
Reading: 80 A
